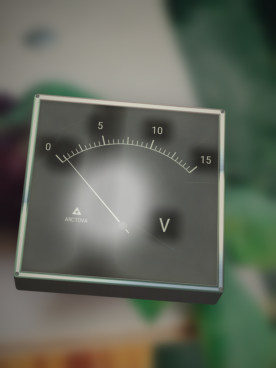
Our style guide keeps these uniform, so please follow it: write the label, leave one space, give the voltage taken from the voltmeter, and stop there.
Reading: 0.5 V
